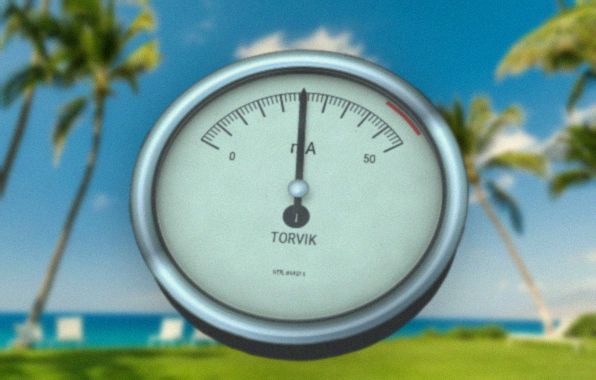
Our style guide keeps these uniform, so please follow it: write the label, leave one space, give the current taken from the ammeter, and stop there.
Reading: 25 mA
